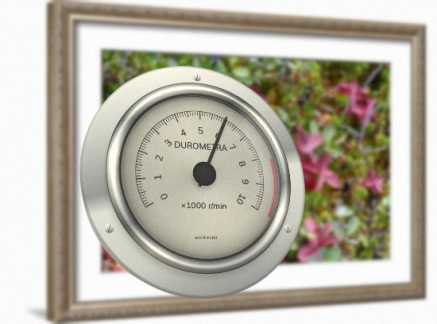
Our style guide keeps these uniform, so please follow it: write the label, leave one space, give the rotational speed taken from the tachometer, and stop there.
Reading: 6000 rpm
